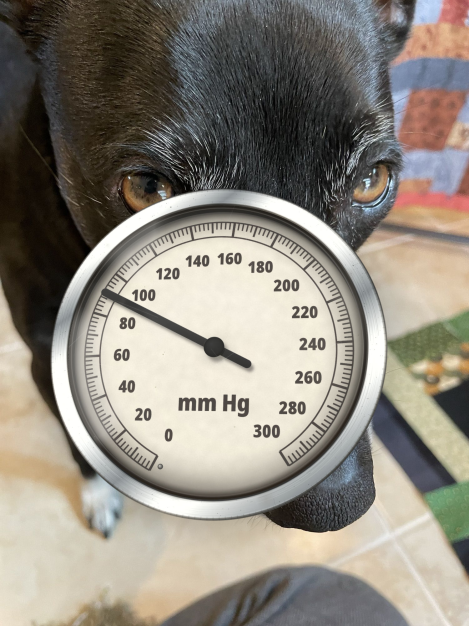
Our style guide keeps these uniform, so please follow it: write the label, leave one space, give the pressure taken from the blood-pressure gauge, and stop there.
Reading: 90 mmHg
